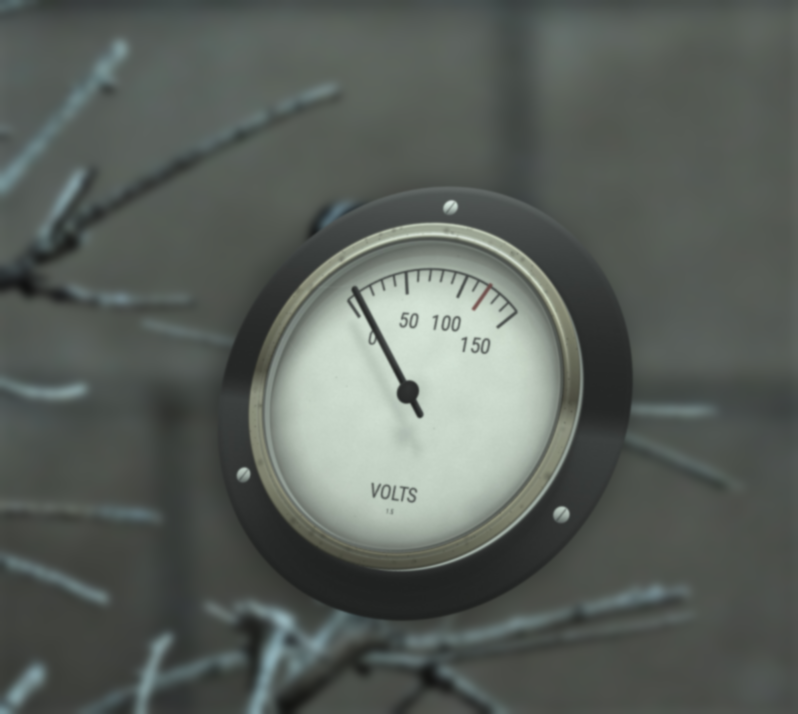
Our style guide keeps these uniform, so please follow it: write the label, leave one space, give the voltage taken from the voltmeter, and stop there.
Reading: 10 V
